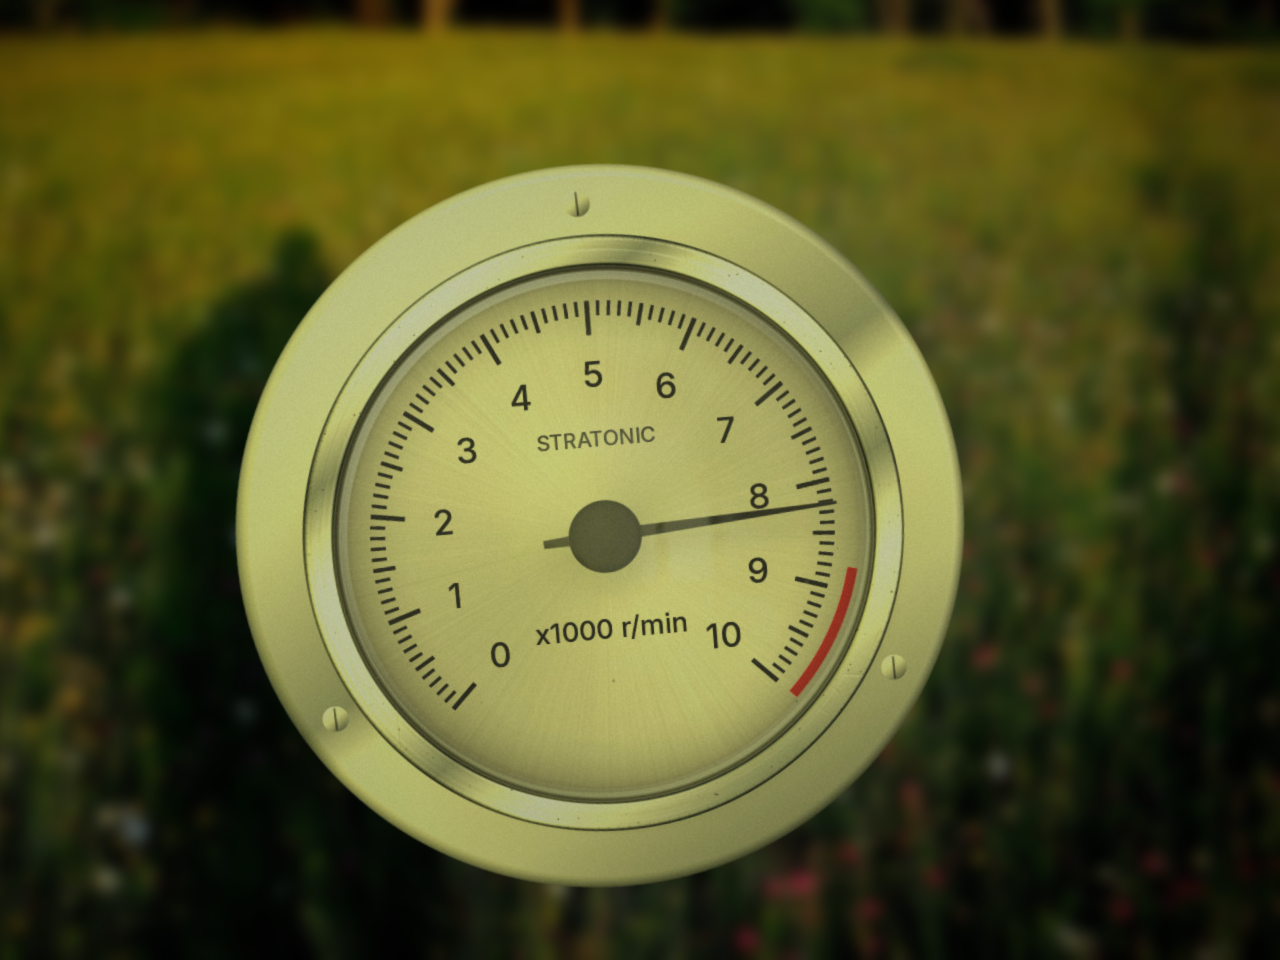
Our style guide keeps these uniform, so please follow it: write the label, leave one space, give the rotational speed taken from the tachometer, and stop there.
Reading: 8200 rpm
